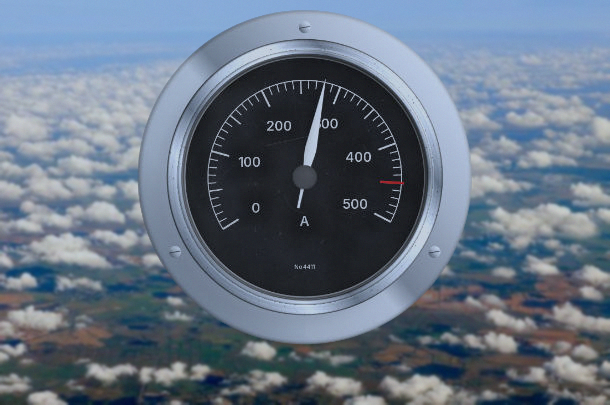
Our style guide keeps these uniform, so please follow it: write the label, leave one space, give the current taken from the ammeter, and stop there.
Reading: 280 A
